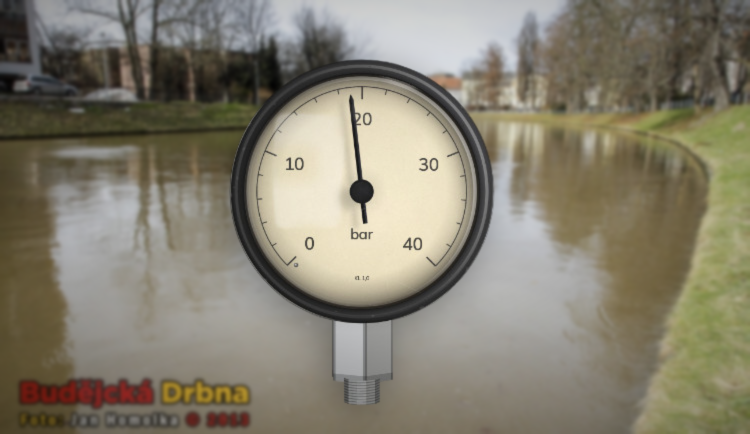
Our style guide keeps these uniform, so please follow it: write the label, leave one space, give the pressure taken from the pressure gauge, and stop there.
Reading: 19 bar
